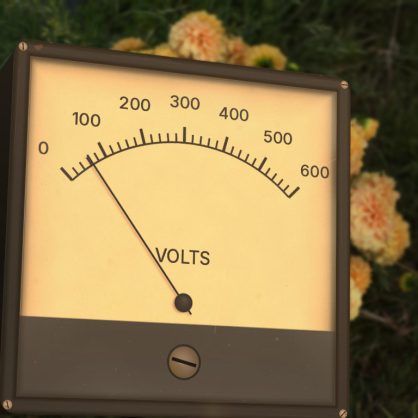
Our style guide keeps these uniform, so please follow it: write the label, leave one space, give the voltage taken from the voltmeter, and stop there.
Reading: 60 V
